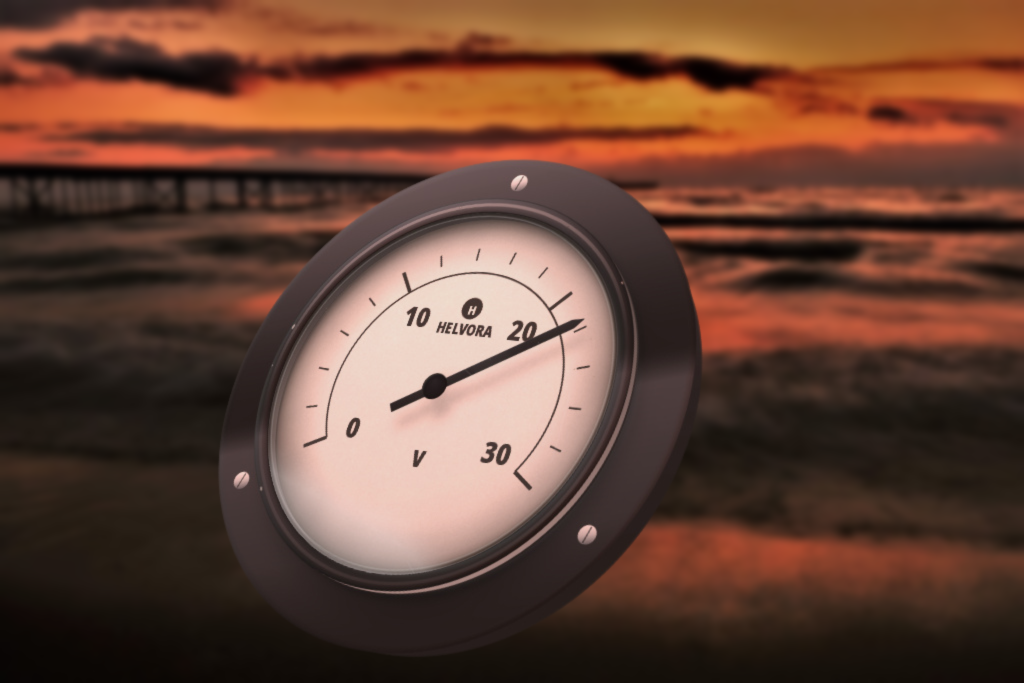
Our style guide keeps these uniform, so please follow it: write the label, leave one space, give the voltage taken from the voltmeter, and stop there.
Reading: 22 V
